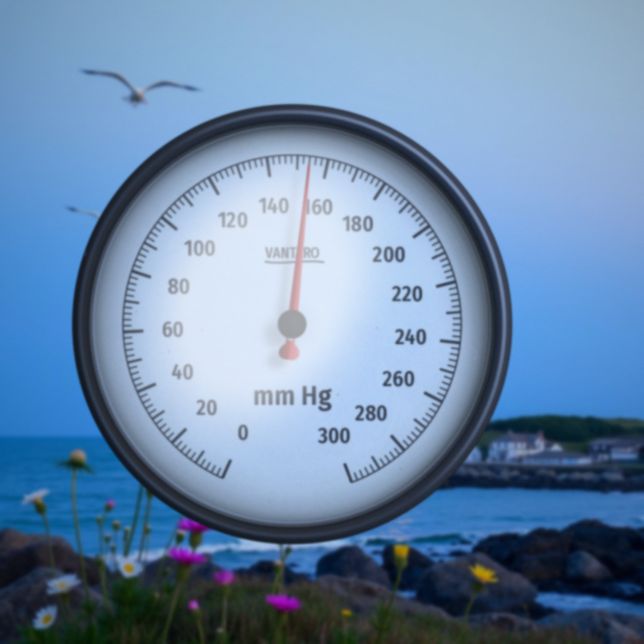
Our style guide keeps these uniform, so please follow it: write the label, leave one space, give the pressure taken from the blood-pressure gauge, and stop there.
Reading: 154 mmHg
